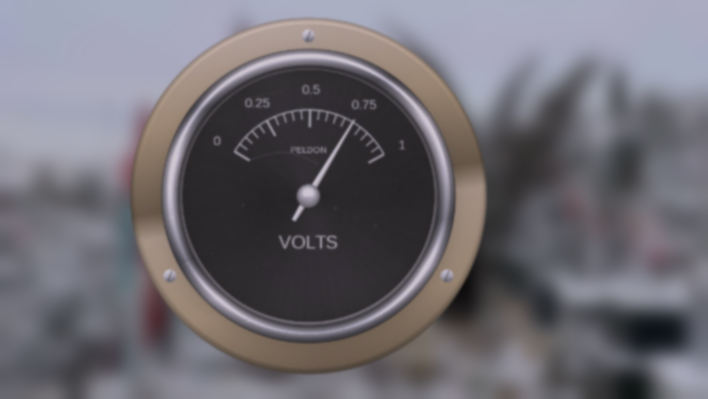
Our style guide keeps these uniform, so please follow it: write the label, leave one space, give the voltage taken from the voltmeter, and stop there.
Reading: 0.75 V
